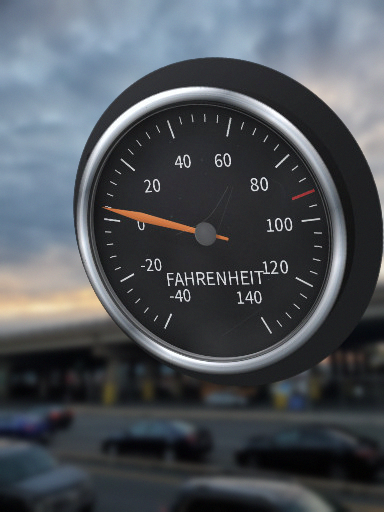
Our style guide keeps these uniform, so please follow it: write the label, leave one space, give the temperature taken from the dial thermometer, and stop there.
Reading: 4 °F
